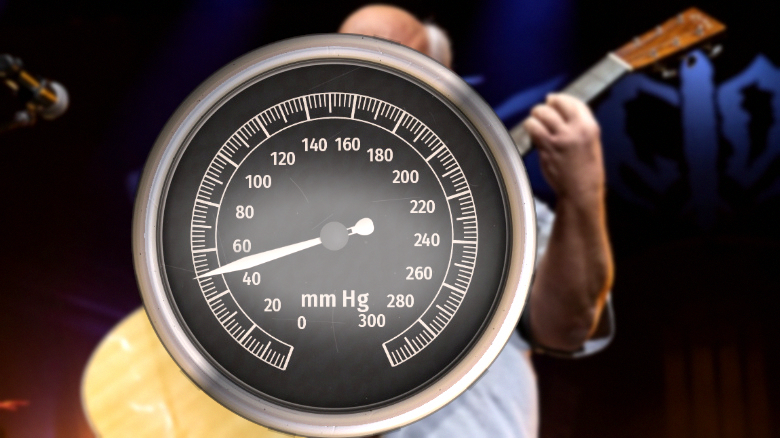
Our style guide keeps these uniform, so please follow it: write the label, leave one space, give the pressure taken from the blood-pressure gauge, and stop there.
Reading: 50 mmHg
